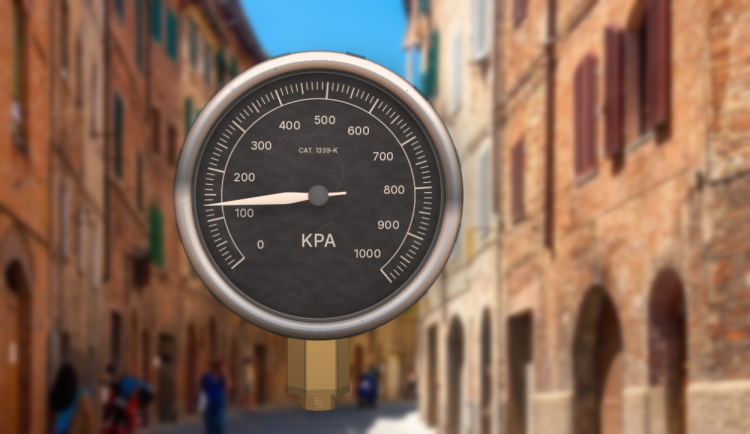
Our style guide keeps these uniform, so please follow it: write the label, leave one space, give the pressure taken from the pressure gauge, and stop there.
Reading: 130 kPa
